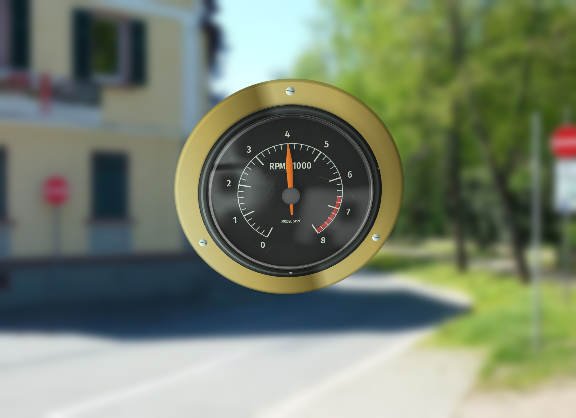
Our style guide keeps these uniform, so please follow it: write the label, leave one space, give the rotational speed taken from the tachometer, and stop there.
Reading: 4000 rpm
